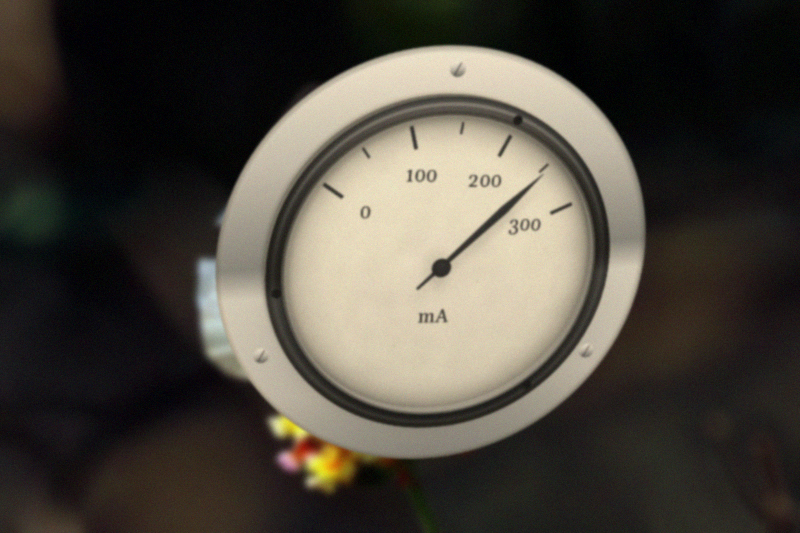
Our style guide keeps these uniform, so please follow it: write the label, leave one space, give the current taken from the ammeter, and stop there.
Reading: 250 mA
